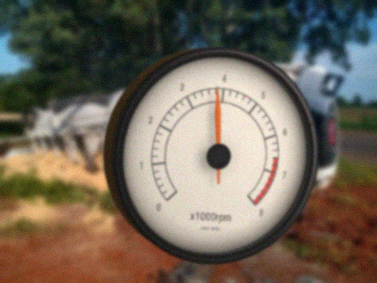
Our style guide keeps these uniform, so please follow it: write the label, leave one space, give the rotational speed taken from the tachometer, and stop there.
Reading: 3800 rpm
